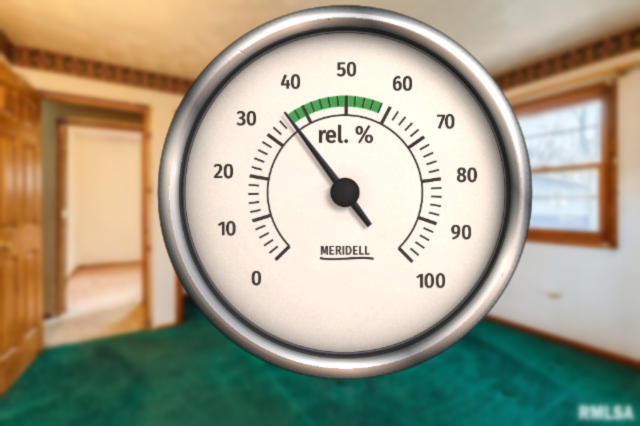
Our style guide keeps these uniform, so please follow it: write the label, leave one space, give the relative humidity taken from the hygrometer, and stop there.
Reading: 36 %
